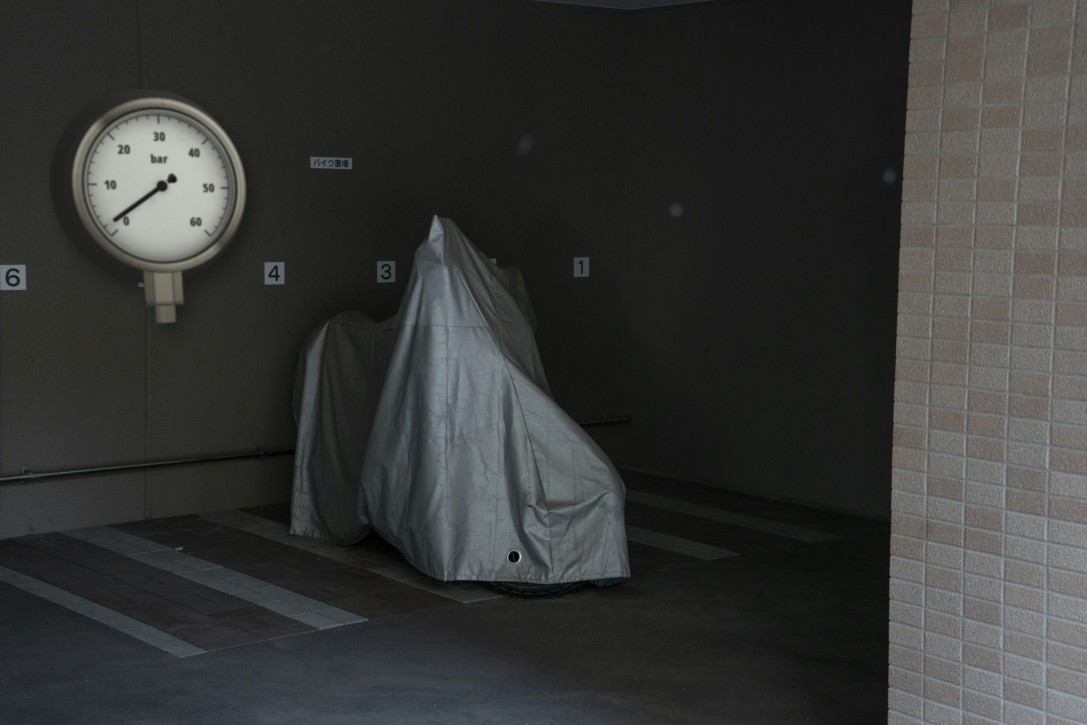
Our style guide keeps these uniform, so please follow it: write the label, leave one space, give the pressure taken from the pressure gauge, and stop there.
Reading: 2 bar
